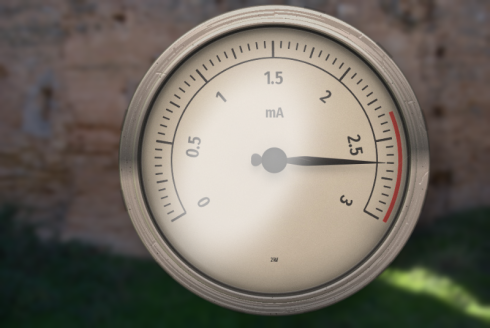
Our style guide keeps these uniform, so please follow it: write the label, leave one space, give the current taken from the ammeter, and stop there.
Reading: 2.65 mA
